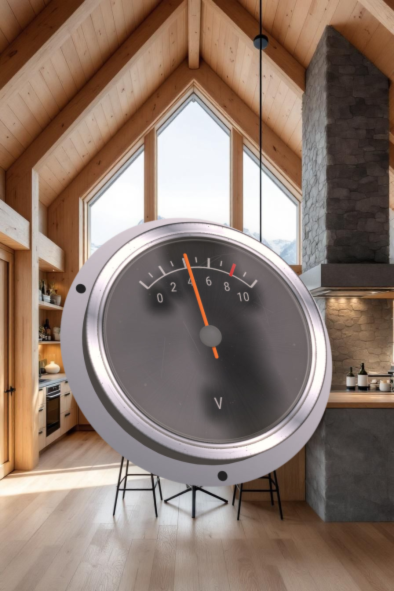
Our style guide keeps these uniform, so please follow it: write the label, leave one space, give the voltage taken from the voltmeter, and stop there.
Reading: 4 V
